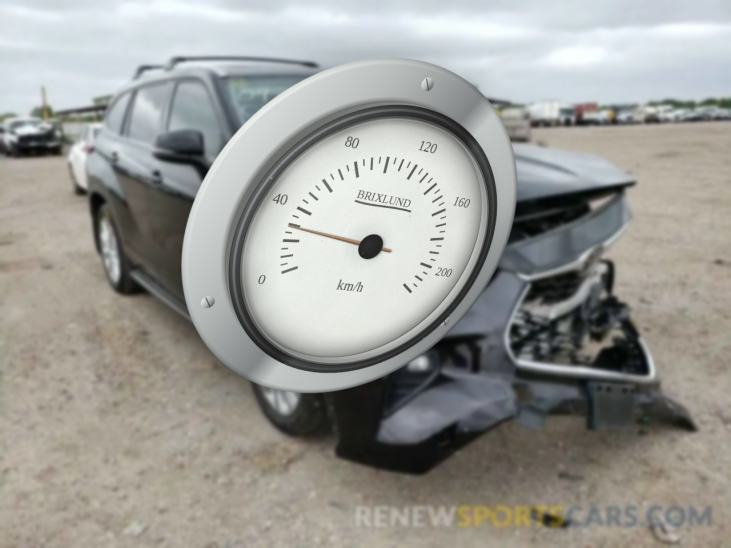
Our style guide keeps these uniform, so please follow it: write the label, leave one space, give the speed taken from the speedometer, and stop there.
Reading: 30 km/h
